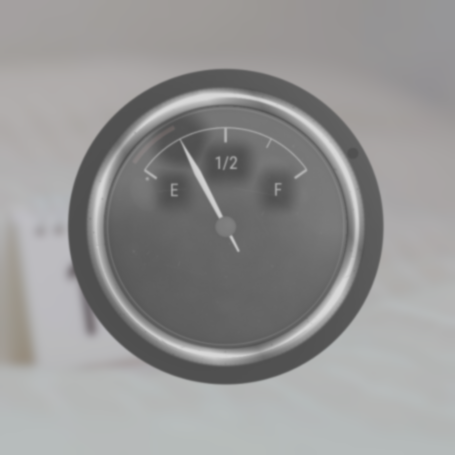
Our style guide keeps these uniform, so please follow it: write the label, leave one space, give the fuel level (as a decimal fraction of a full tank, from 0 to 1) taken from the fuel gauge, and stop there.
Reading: 0.25
